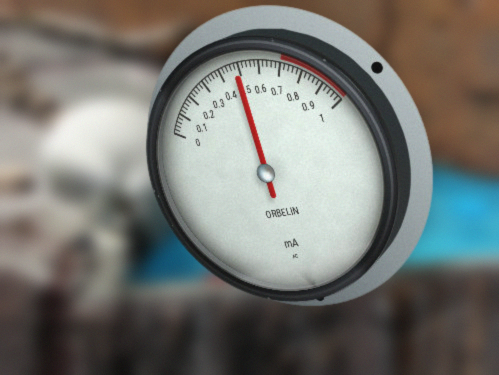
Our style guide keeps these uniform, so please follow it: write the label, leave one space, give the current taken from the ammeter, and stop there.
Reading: 0.5 mA
